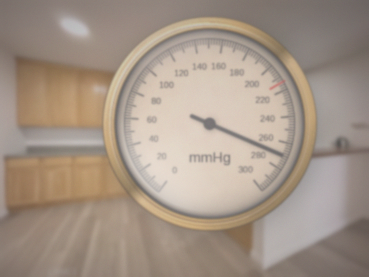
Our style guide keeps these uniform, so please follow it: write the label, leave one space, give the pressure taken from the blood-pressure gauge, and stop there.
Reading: 270 mmHg
